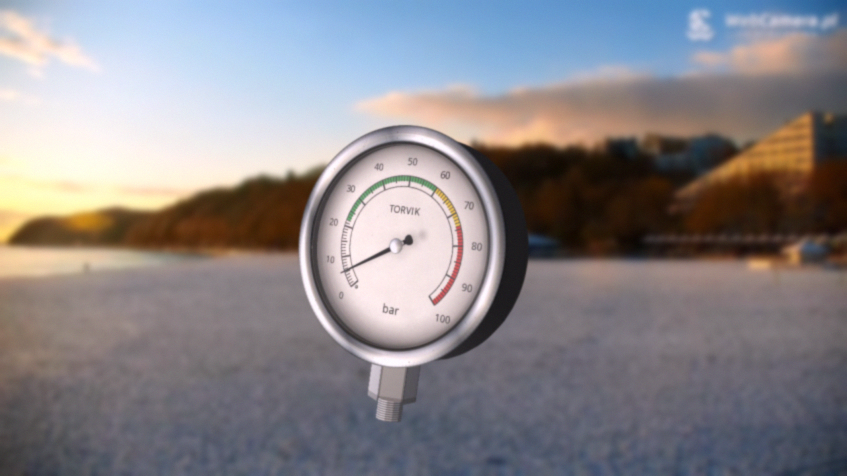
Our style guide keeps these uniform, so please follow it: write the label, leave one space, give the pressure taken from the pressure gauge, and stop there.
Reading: 5 bar
